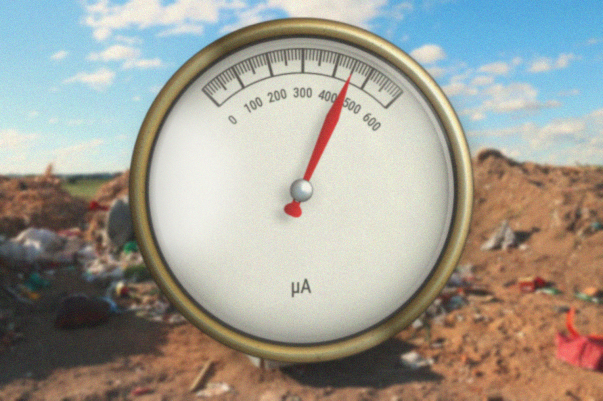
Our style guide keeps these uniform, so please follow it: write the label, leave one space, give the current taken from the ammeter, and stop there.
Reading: 450 µA
